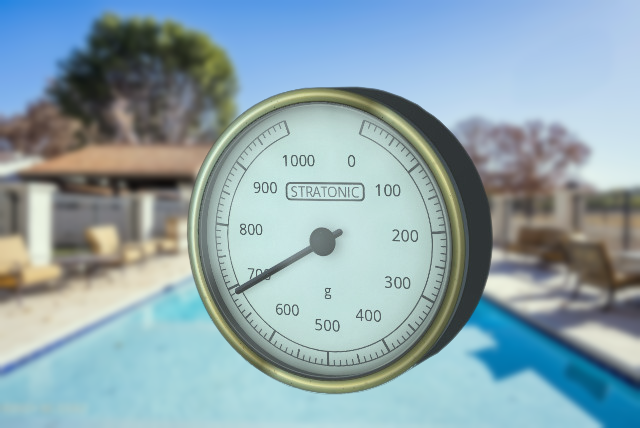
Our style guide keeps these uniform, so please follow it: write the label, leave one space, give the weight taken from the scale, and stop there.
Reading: 690 g
